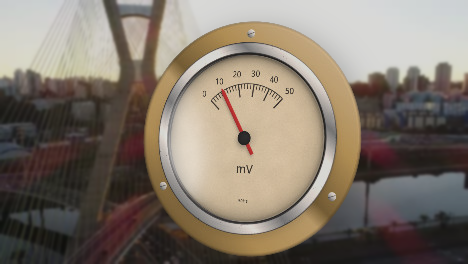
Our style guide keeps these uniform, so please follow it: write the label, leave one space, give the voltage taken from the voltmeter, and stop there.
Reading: 10 mV
